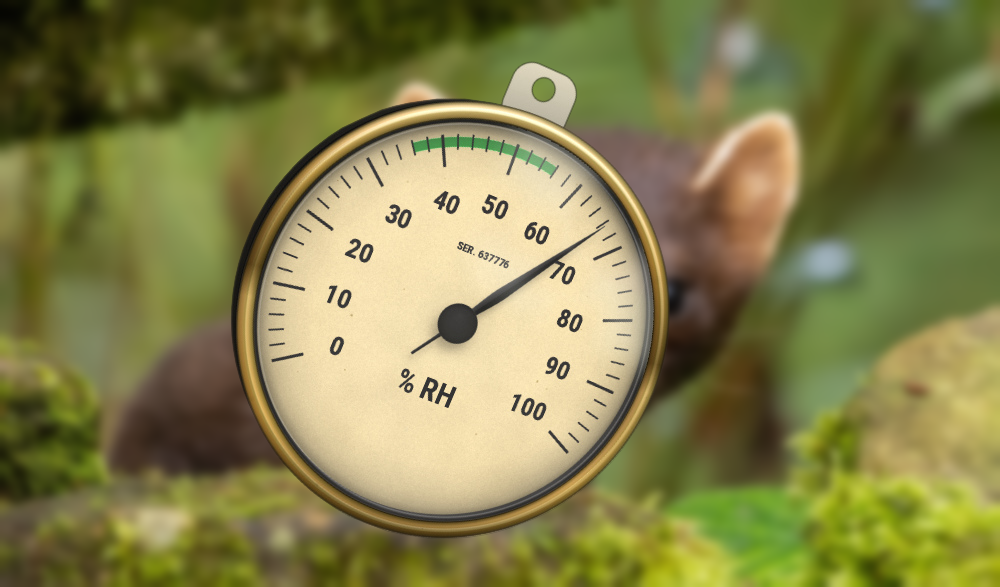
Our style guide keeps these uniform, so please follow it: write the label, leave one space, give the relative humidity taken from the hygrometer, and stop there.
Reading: 66 %
